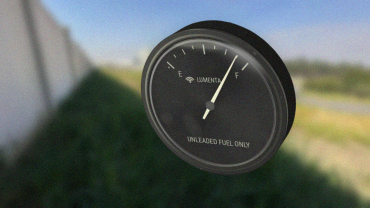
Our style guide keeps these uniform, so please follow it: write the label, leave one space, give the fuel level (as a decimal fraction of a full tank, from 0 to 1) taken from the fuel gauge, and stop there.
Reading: 0.875
